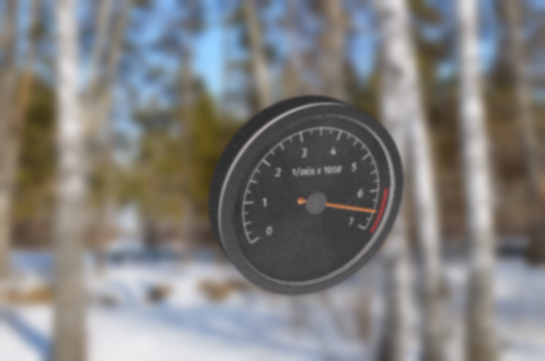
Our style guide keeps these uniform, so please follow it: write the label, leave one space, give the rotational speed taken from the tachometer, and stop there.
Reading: 6500 rpm
